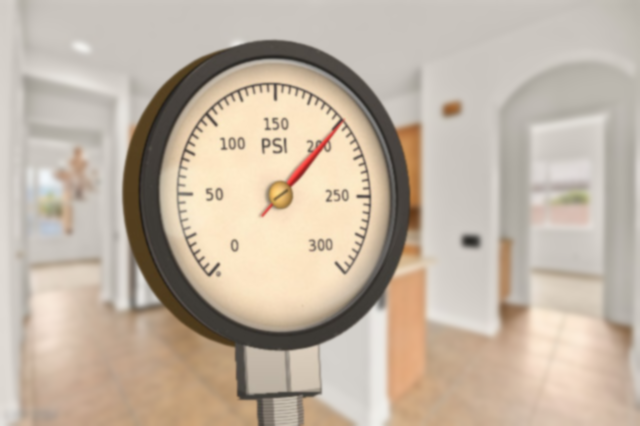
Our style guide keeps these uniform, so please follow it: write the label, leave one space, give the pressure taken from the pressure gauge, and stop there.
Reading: 200 psi
